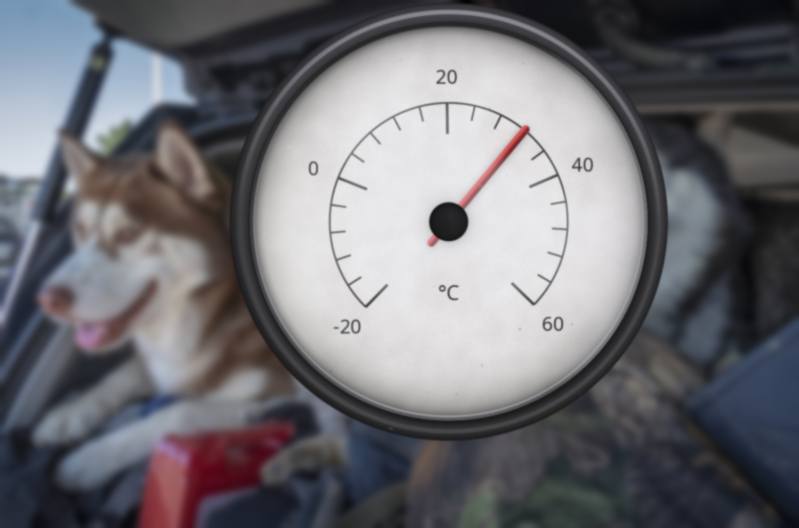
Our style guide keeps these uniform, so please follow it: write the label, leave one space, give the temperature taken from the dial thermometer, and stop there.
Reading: 32 °C
